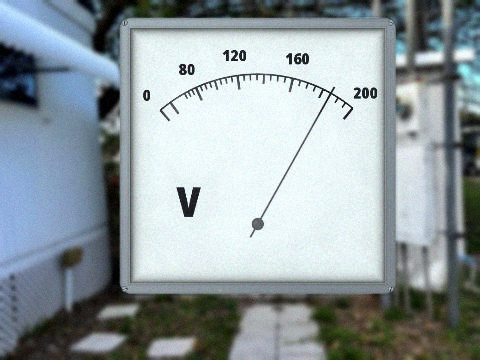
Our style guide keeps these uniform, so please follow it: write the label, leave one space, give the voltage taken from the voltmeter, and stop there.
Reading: 185 V
